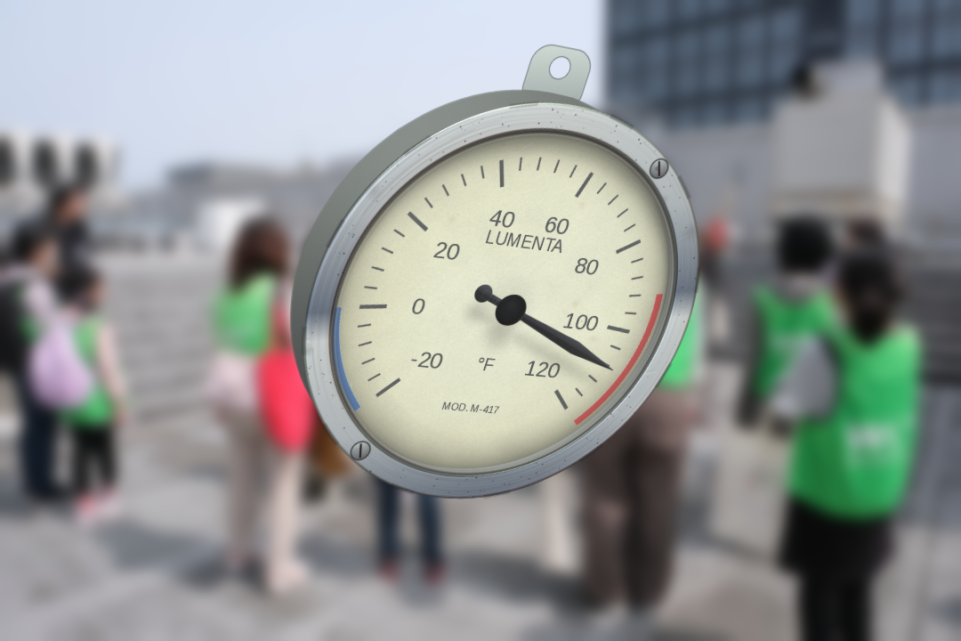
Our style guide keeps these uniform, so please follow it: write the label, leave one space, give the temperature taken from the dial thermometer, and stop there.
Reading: 108 °F
